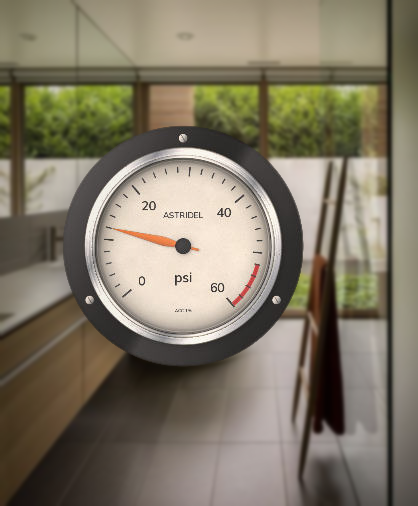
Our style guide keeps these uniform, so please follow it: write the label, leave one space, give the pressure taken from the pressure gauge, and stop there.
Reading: 12 psi
